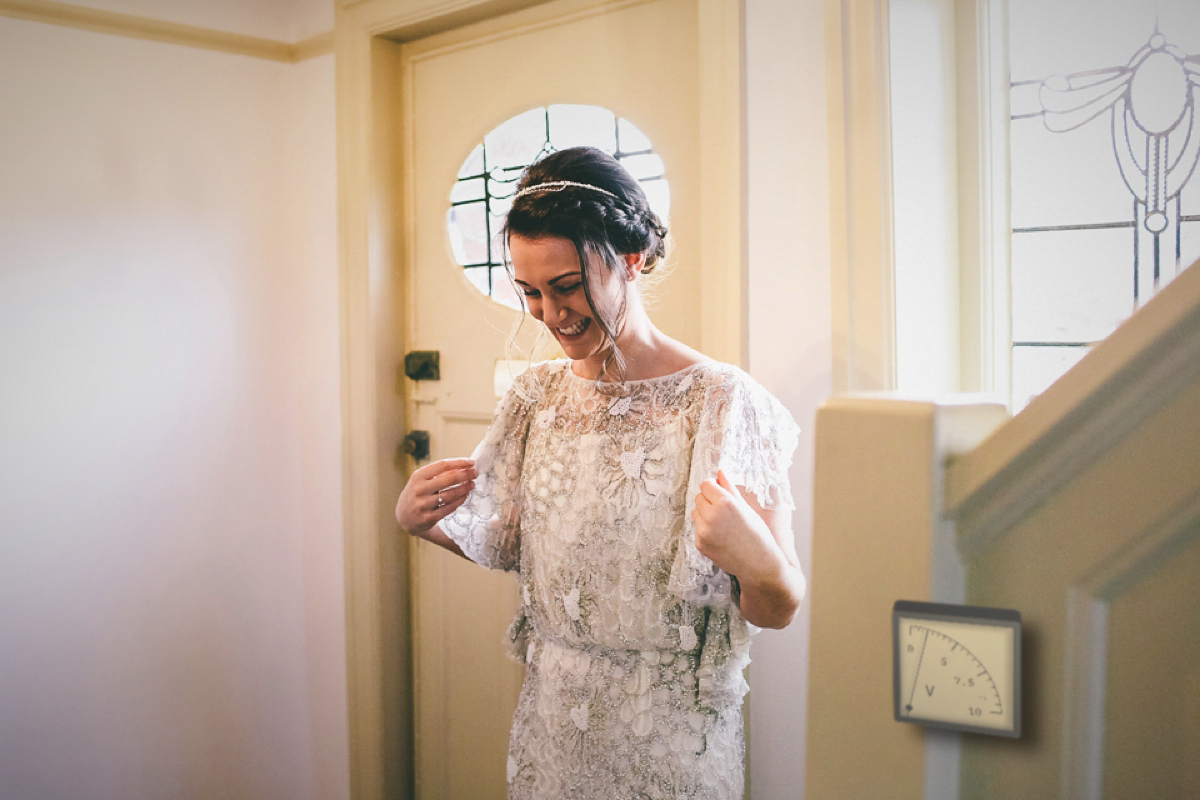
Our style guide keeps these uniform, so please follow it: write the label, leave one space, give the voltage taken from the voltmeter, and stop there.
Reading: 2.5 V
